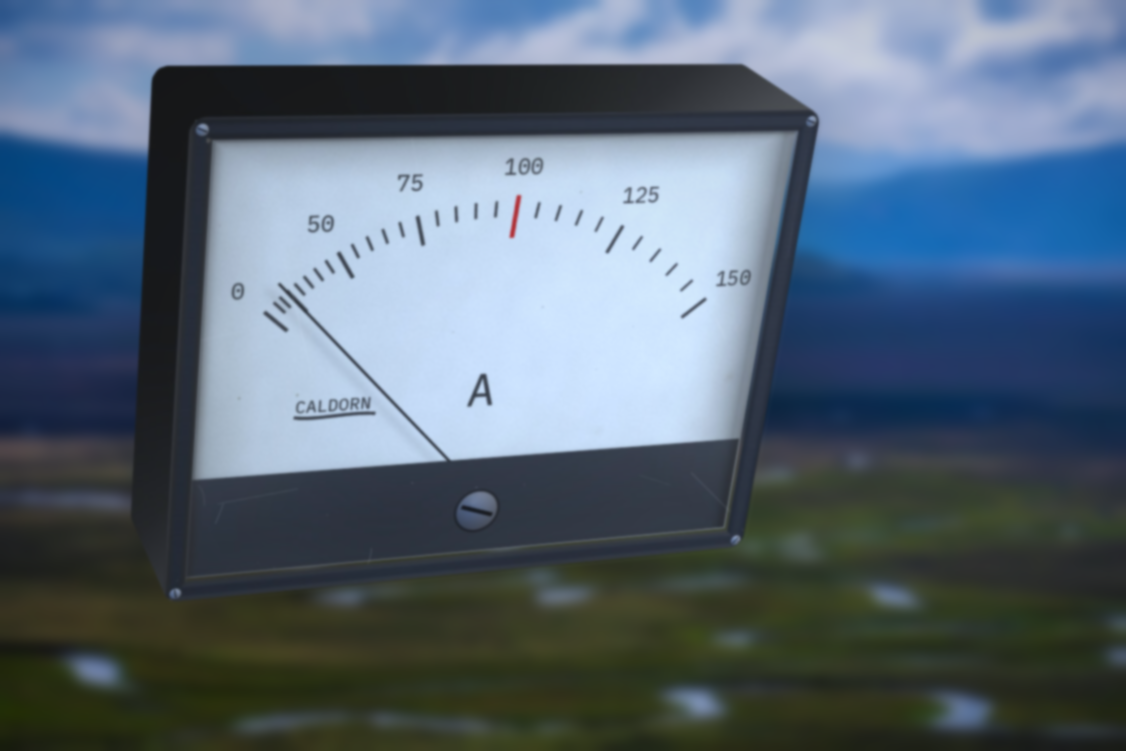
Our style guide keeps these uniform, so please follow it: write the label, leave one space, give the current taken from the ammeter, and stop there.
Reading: 25 A
